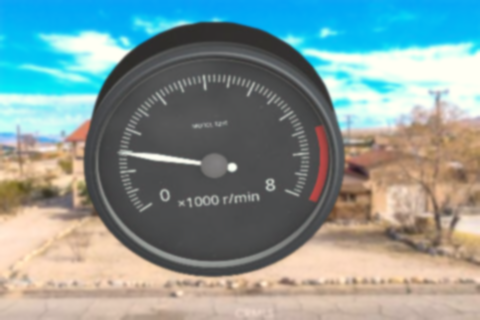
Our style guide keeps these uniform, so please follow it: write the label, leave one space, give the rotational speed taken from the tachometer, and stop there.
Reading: 1500 rpm
